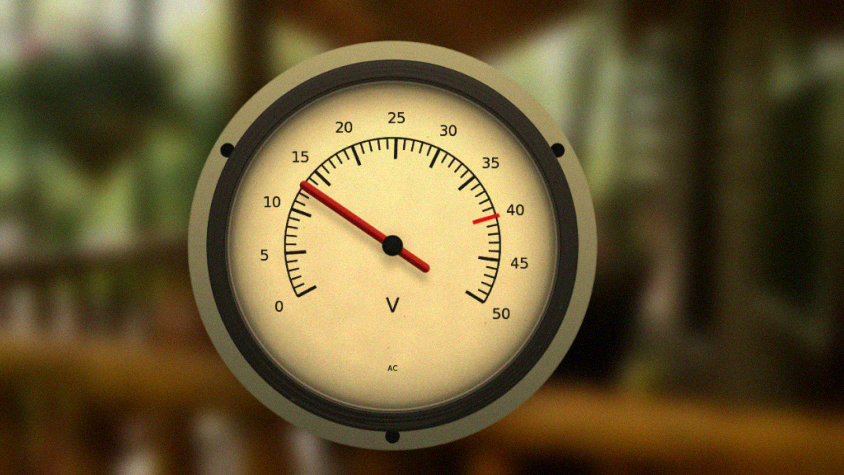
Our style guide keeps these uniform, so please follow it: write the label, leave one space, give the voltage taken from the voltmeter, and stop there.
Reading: 13 V
